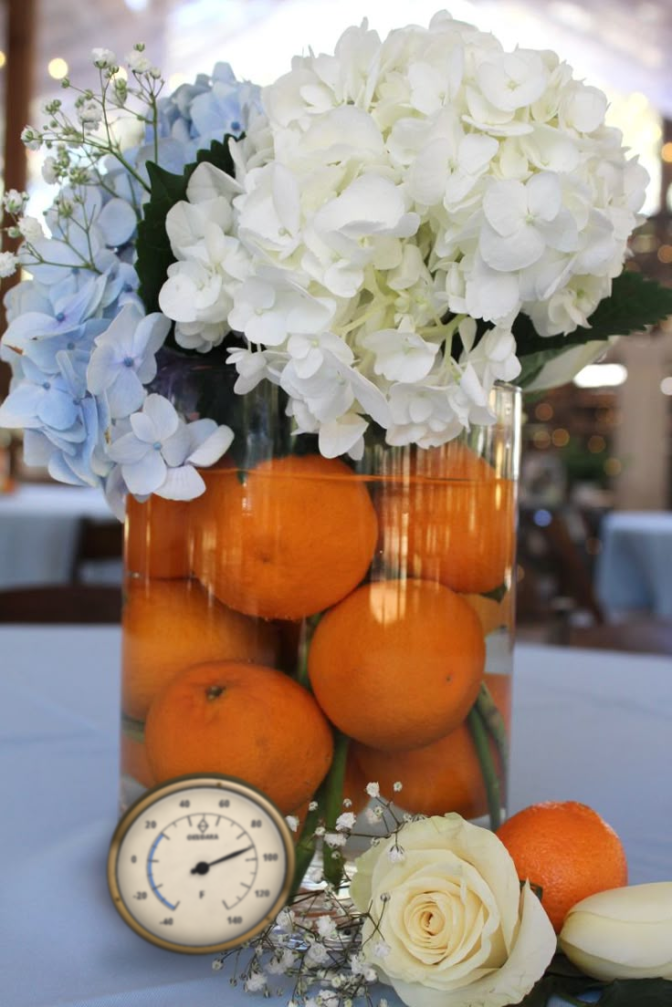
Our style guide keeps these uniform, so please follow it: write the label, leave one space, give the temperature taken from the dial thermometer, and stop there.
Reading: 90 °F
